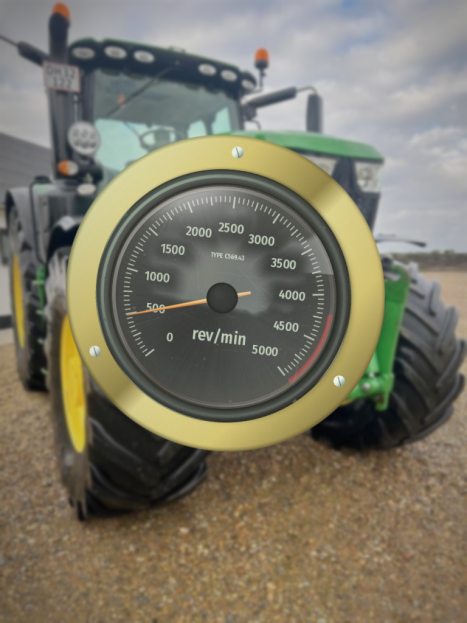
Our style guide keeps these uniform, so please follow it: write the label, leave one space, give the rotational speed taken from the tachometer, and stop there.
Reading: 500 rpm
